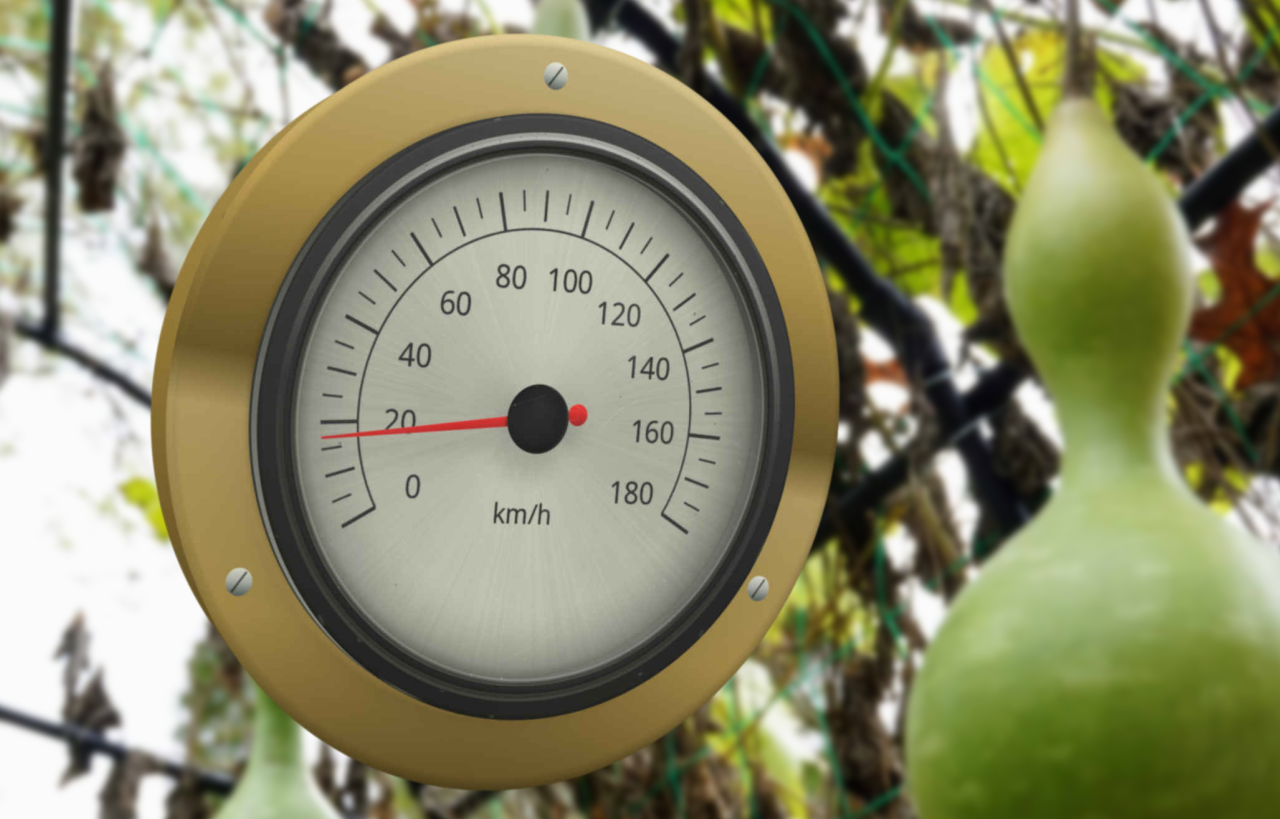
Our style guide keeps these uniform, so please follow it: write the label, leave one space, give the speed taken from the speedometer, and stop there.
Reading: 17.5 km/h
